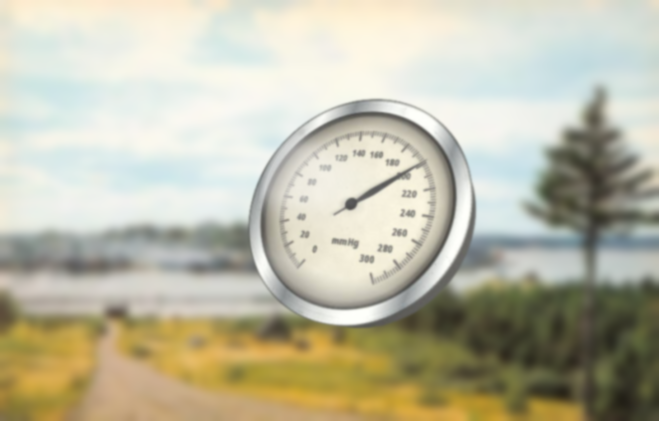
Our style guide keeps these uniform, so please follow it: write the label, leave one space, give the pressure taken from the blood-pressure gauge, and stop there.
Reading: 200 mmHg
